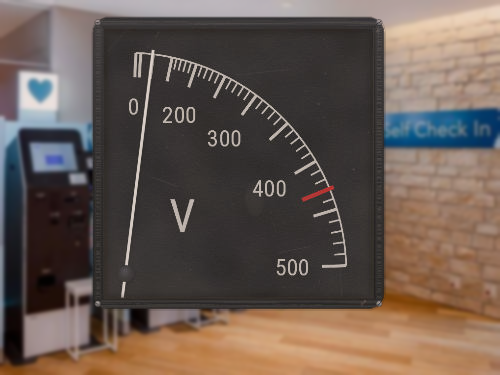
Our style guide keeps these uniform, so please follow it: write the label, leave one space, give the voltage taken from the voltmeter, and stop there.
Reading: 100 V
